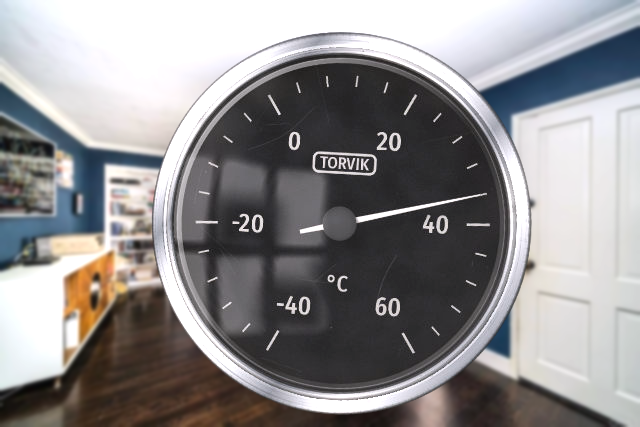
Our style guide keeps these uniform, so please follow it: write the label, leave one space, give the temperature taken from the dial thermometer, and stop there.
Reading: 36 °C
